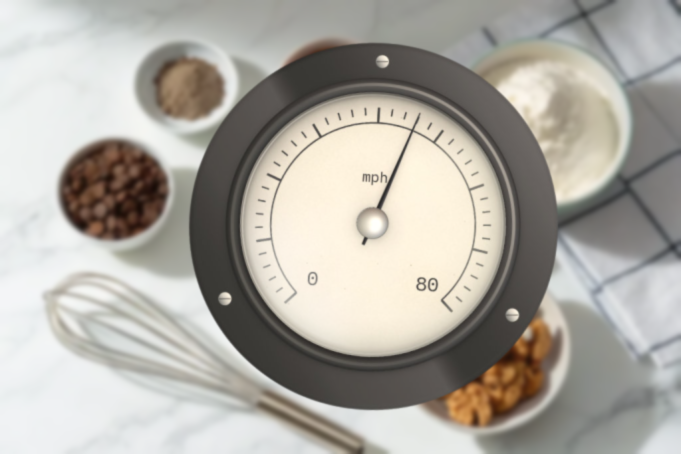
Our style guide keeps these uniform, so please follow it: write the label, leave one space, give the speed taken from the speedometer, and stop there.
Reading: 46 mph
